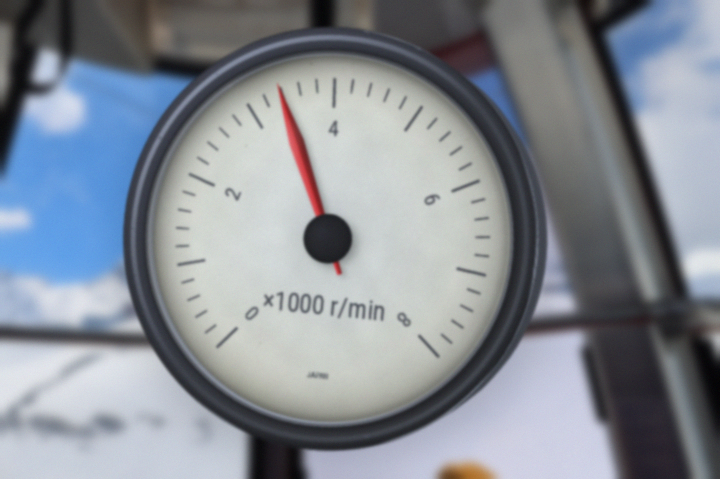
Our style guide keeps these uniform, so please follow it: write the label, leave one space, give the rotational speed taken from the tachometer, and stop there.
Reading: 3400 rpm
